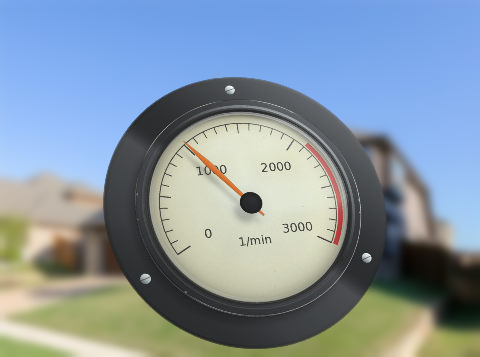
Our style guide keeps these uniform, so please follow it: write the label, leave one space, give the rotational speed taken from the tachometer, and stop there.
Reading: 1000 rpm
